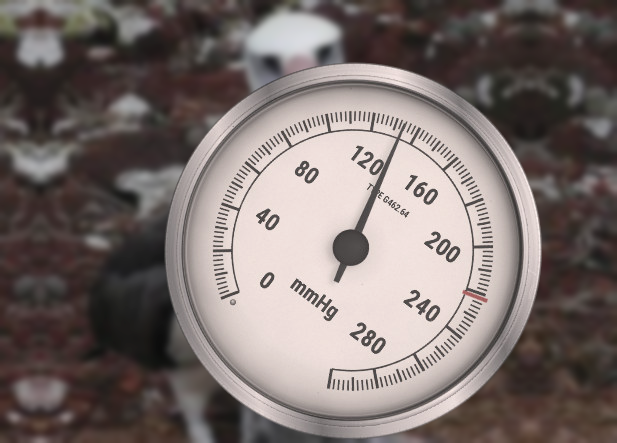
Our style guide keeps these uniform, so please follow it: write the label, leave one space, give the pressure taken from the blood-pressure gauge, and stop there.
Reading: 134 mmHg
